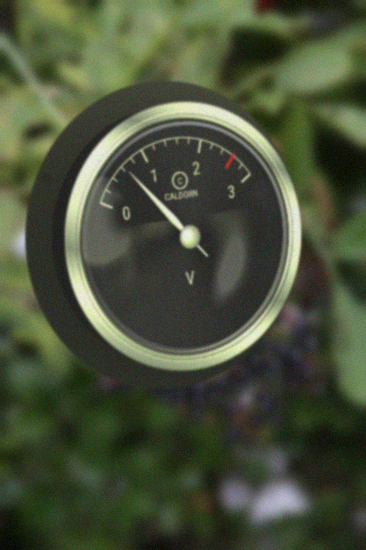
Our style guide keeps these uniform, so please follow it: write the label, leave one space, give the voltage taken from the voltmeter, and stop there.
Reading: 0.6 V
